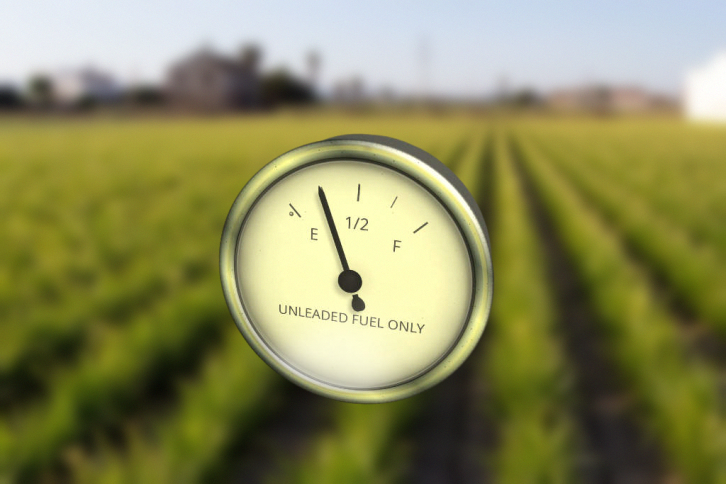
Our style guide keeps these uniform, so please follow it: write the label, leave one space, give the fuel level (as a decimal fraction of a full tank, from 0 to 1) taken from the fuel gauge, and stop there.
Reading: 0.25
